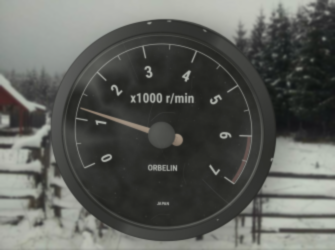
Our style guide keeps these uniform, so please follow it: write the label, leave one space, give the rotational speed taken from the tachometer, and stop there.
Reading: 1250 rpm
